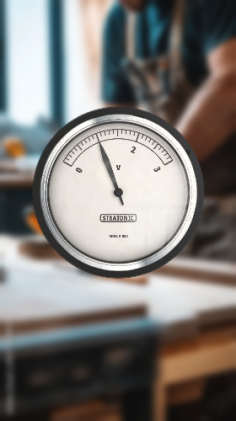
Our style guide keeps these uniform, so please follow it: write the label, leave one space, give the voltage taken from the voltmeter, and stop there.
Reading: 1 V
